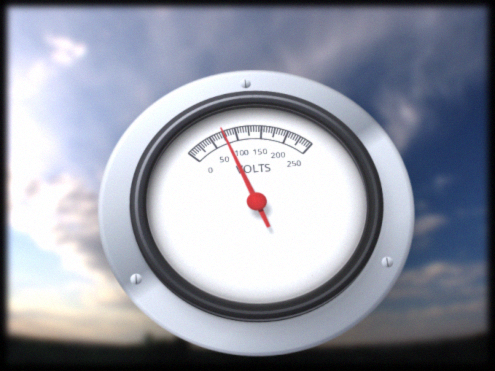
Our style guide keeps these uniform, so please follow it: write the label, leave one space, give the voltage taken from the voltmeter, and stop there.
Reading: 75 V
